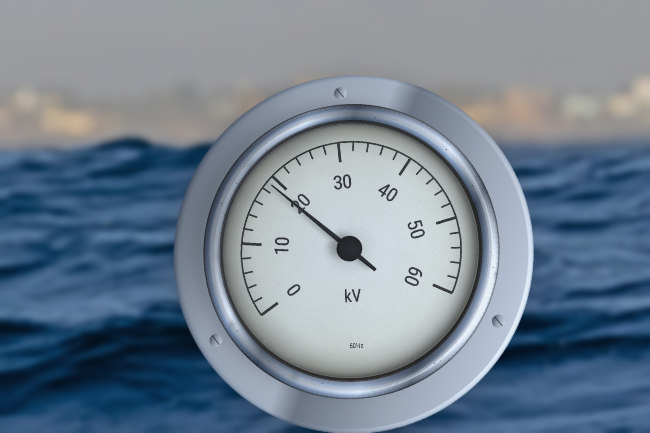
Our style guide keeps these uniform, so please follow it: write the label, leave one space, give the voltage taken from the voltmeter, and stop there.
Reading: 19 kV
